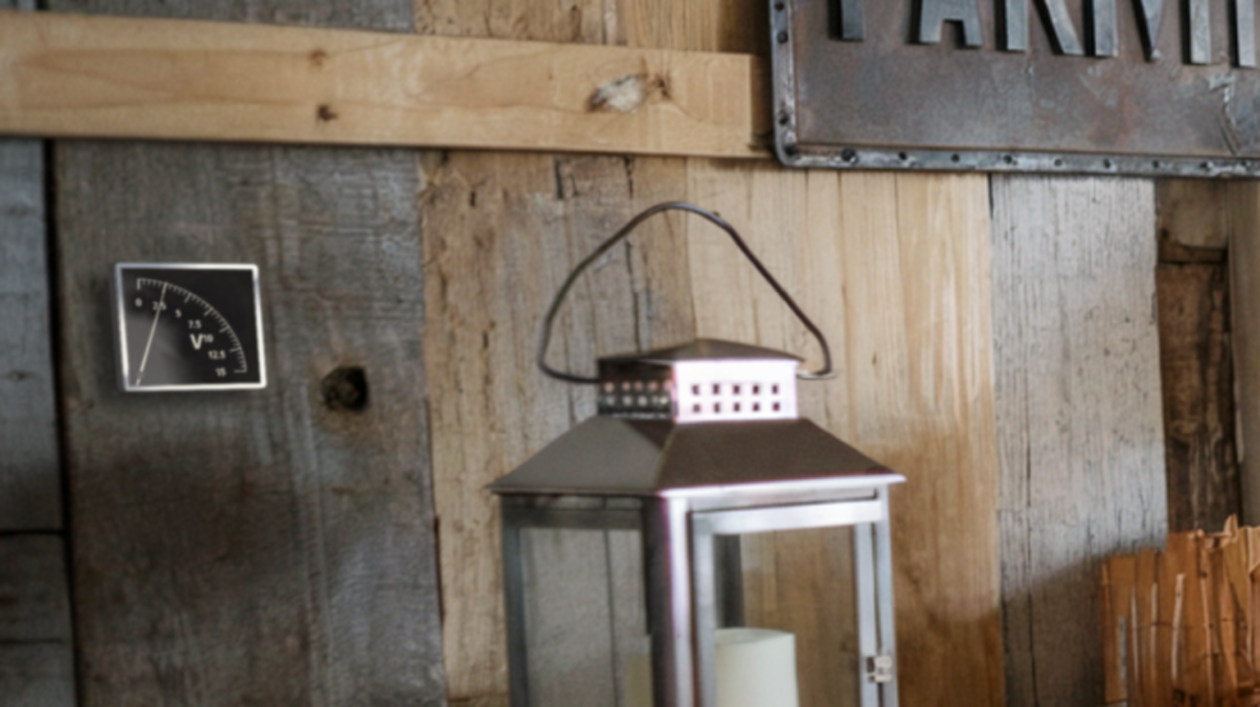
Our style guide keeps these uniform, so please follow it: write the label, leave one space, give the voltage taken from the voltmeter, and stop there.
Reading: 2.5 V
